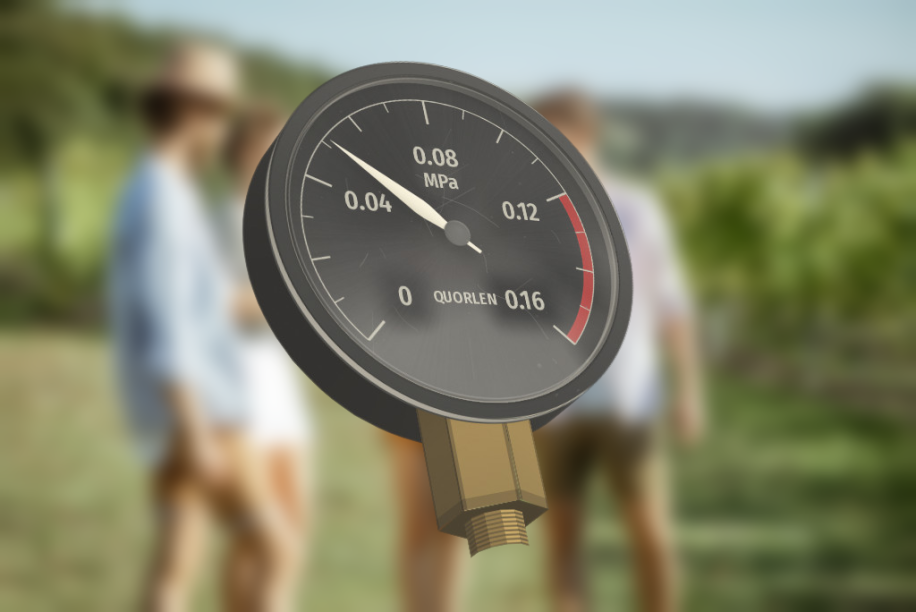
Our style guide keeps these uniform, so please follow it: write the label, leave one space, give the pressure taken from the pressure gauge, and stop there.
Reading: 0.05 MPa
